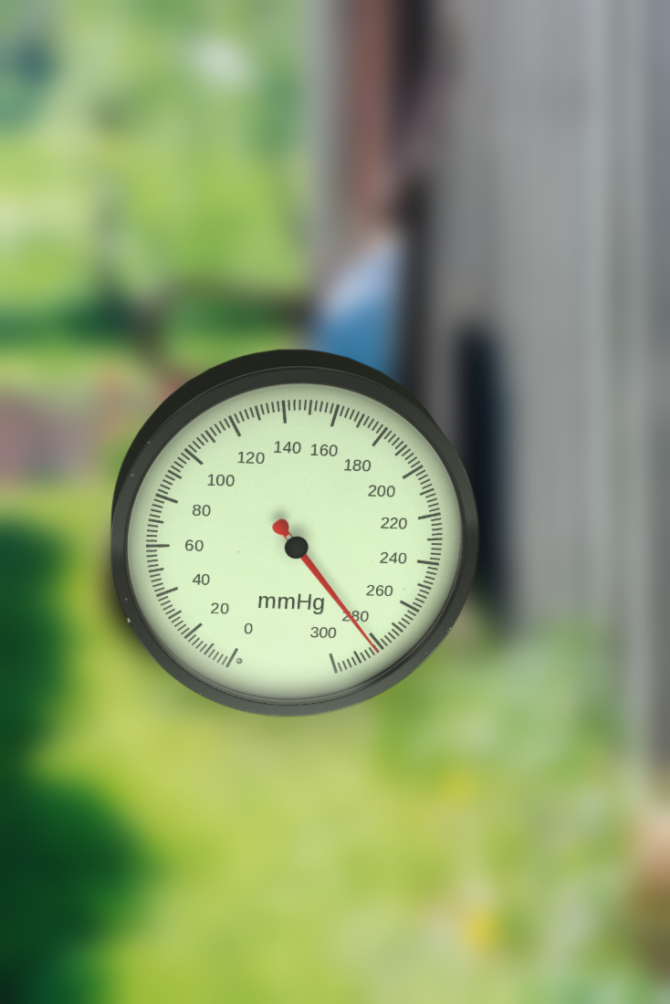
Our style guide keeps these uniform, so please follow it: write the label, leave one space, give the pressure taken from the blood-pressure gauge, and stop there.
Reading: 282 mmHg
